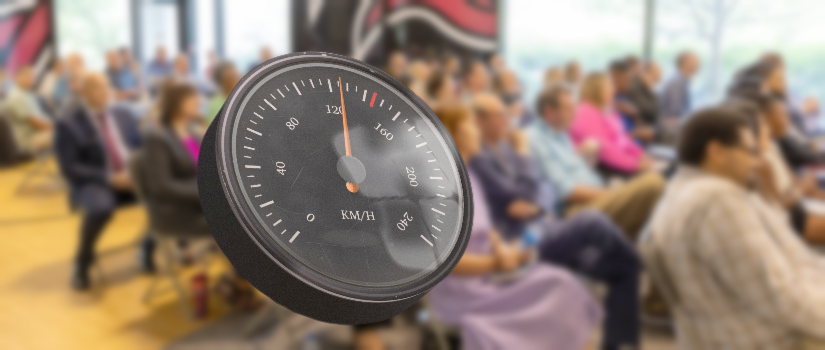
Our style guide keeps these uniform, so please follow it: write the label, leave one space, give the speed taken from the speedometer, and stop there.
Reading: 125 km/h
